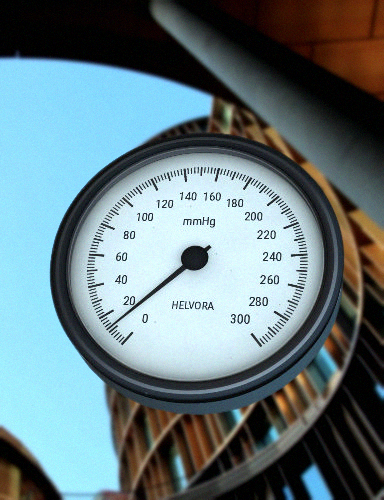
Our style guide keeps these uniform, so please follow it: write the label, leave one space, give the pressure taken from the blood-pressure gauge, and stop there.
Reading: 10 mmHg
